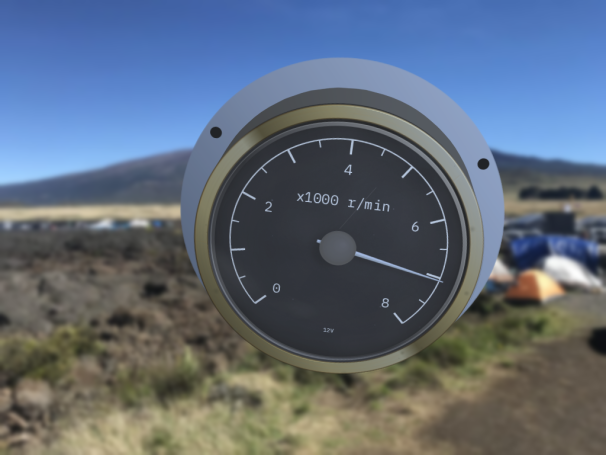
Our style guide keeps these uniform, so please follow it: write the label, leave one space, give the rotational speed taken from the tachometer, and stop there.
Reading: 7000 rpm
